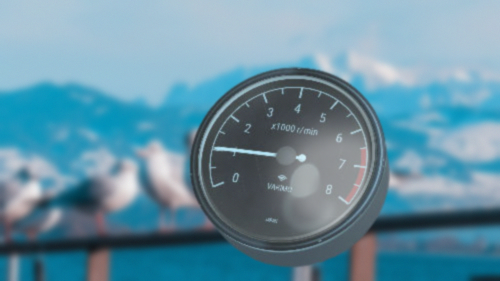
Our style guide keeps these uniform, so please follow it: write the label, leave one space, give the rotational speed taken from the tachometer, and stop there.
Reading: 1000 rpm
